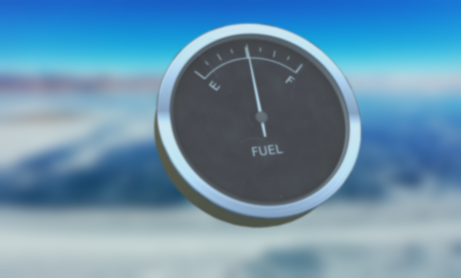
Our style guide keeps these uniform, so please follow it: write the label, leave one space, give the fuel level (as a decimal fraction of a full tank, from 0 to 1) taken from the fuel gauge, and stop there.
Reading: 0.5
